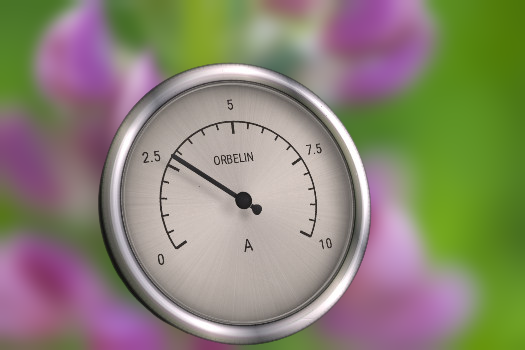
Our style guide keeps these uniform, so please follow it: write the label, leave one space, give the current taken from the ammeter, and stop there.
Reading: 2.75 A
